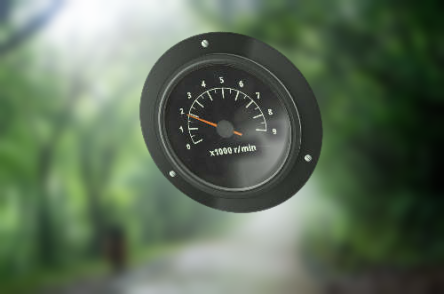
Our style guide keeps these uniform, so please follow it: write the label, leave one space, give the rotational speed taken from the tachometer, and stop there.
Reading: 2000 rpm
